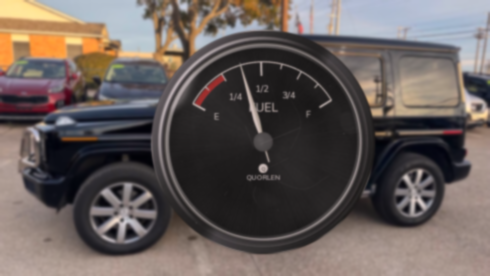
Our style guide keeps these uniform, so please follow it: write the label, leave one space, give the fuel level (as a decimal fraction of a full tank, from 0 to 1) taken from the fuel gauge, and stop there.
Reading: 0.375
